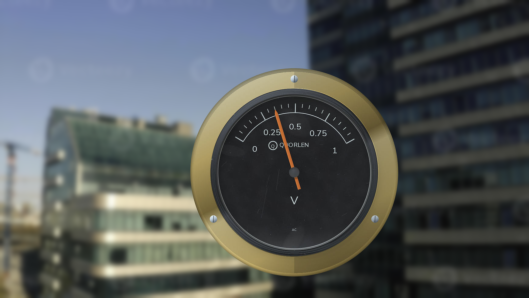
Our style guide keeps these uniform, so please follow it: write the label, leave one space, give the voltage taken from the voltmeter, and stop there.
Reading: 0.35 V
